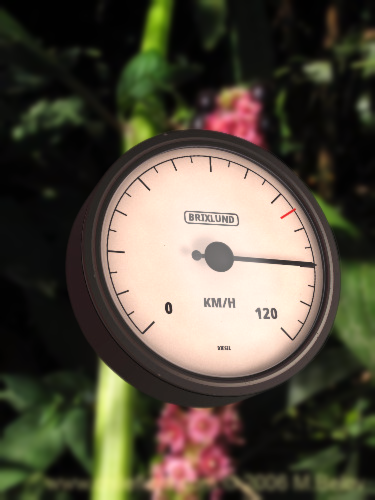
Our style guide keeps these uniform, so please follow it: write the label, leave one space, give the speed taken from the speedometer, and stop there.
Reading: 100 km/h
